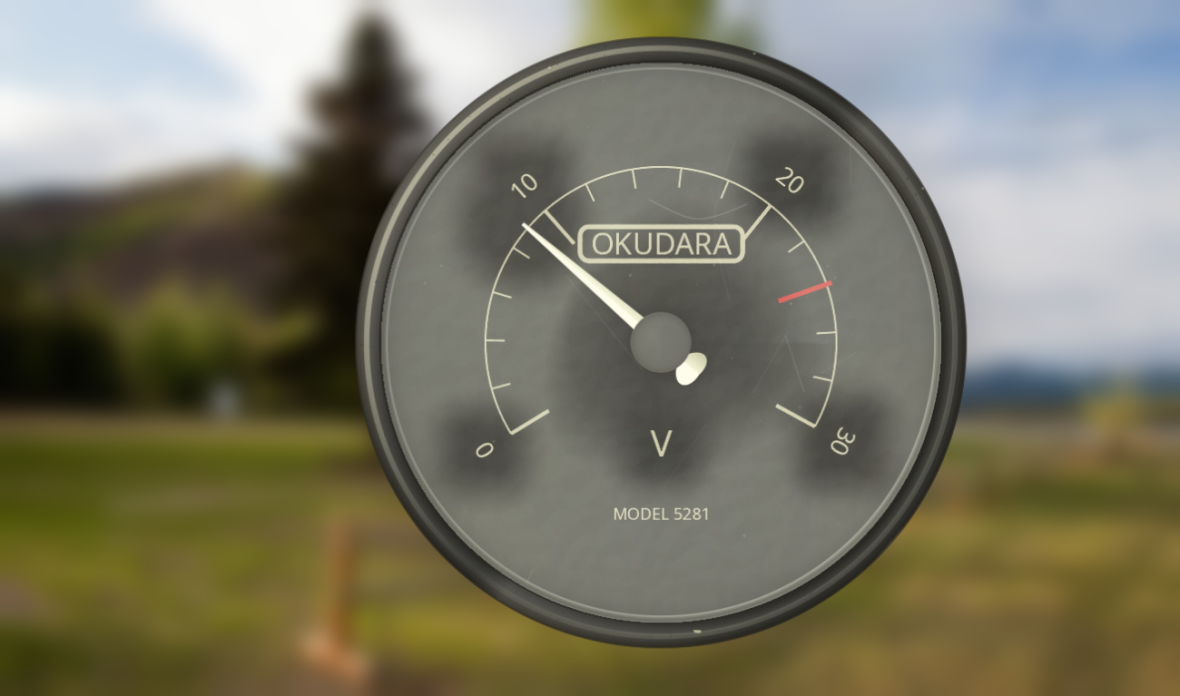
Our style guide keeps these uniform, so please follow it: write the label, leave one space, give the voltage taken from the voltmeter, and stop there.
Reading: 9 V
